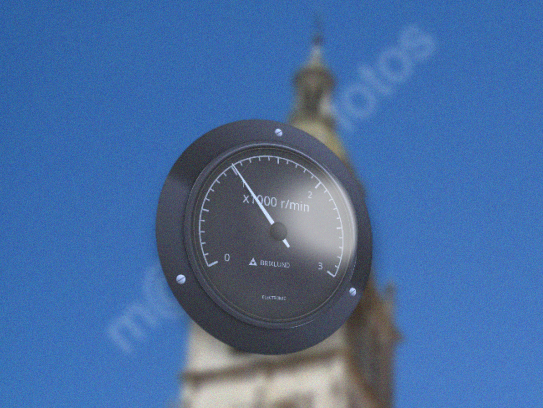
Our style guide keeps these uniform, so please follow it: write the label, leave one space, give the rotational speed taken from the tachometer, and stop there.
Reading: 1000 rpm
